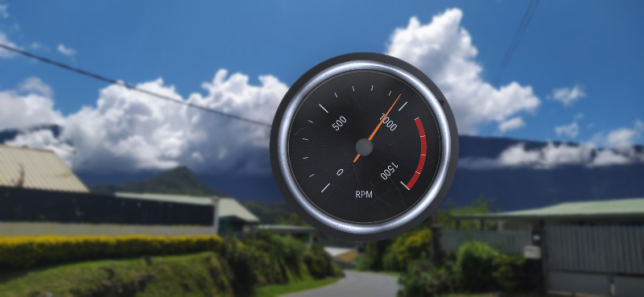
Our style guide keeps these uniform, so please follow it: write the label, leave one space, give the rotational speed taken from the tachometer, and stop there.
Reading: 950 rpm
